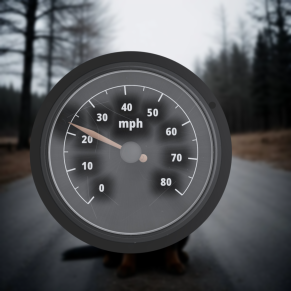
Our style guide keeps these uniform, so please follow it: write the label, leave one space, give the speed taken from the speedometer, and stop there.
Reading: 22.5 mph
